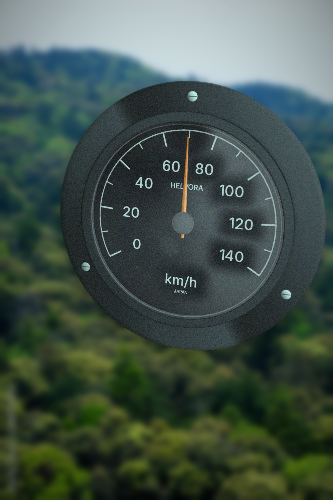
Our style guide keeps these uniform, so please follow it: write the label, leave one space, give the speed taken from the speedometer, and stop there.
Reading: 70 km/h
